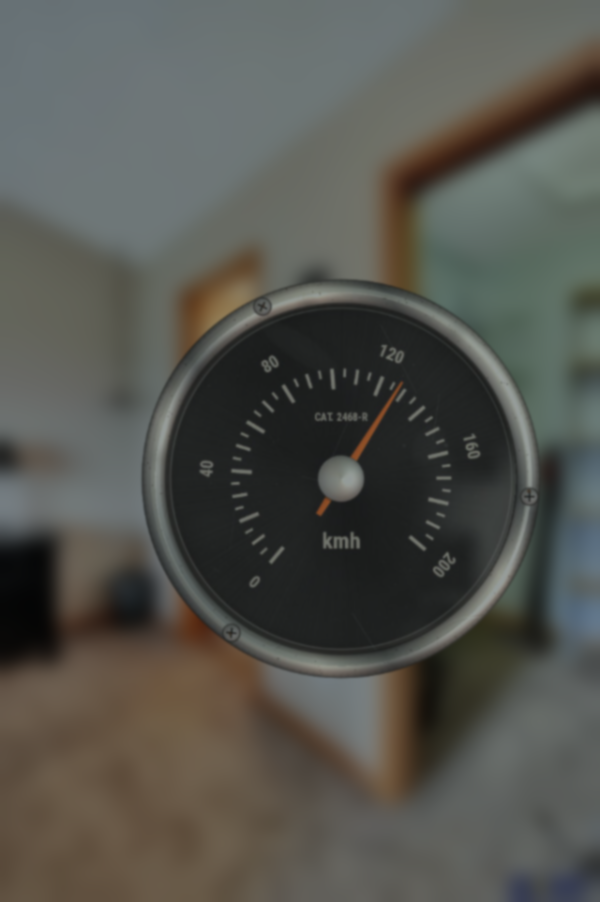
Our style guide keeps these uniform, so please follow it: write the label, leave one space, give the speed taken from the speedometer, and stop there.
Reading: 127.5 km/h
